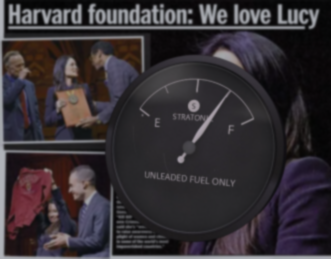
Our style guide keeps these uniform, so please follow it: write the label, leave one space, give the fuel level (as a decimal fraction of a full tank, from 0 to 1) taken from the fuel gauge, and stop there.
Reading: 0.75
